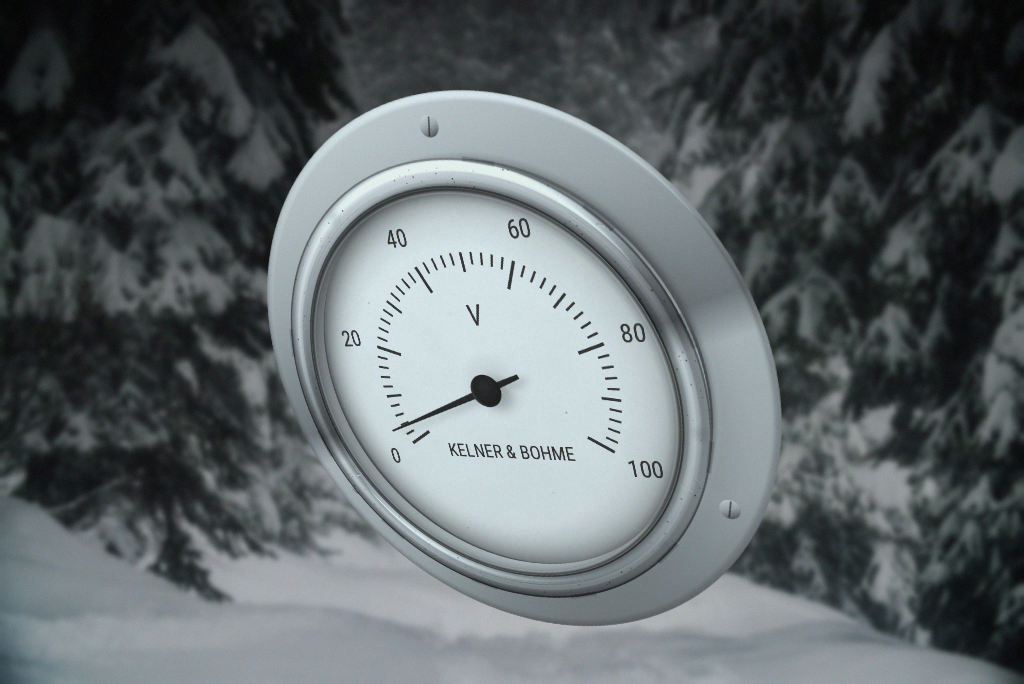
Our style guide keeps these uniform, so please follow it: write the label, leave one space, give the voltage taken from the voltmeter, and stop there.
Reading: 4 V
